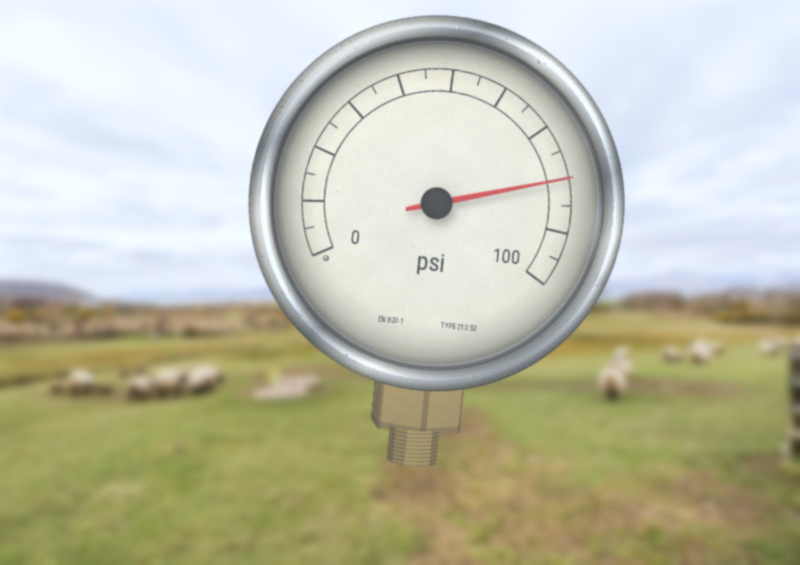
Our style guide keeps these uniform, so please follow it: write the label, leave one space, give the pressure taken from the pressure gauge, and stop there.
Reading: 80 psi
